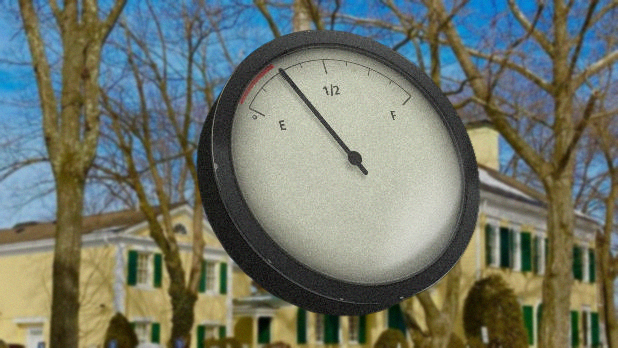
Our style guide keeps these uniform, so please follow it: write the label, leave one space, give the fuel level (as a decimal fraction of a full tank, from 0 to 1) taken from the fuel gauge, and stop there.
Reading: 0.25
